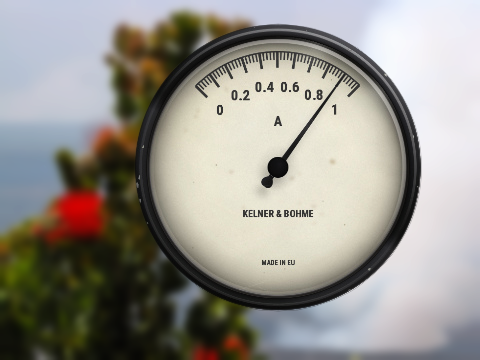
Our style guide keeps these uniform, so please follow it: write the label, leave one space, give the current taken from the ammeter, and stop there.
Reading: 0.9 A
